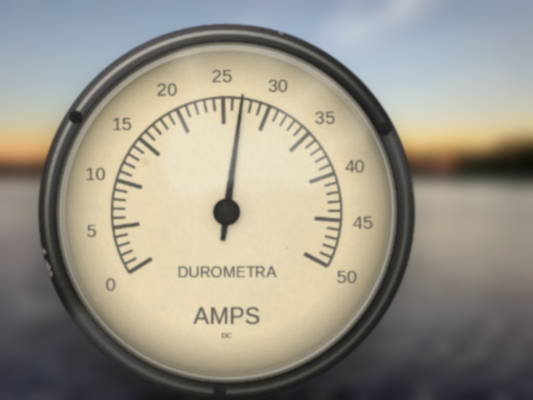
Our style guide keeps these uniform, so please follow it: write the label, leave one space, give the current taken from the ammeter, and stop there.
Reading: 27 A
